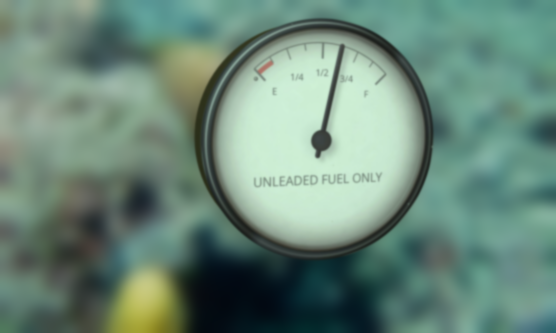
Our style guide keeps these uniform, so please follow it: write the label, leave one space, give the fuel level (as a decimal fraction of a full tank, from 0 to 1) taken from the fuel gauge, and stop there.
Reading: 0.625
